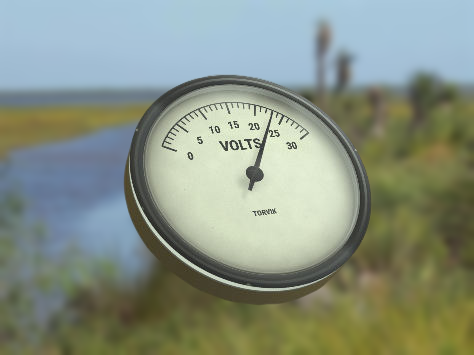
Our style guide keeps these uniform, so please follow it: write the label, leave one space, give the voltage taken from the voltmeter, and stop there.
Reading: 23 V
